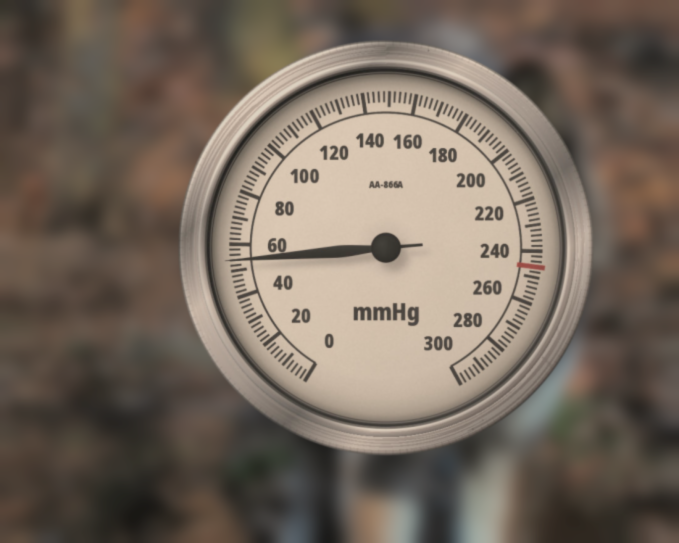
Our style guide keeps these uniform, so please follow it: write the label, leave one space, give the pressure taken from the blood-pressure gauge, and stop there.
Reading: 54 mmHg
